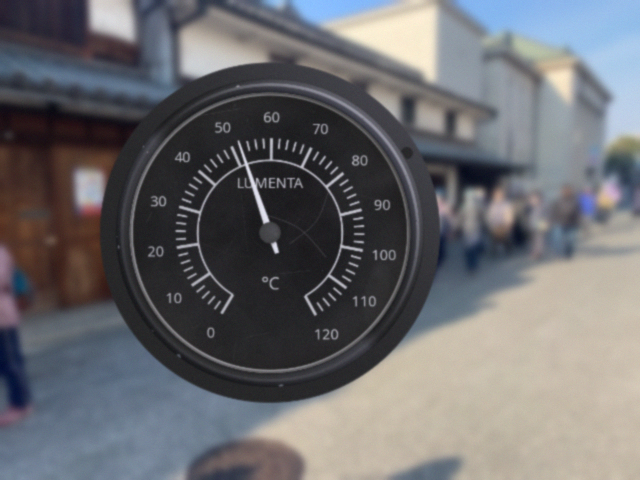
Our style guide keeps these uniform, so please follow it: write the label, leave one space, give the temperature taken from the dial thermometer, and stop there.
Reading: 52 °C
